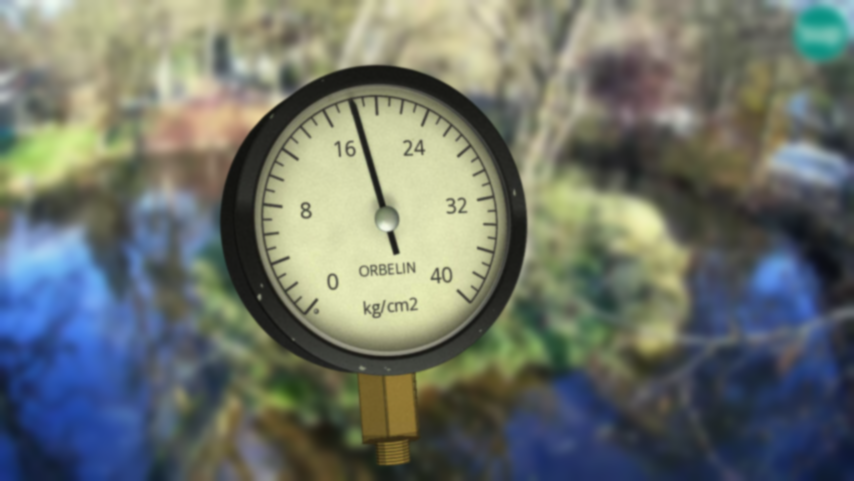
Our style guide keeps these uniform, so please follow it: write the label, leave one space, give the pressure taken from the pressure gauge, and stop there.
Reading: 18 kg/cm²
